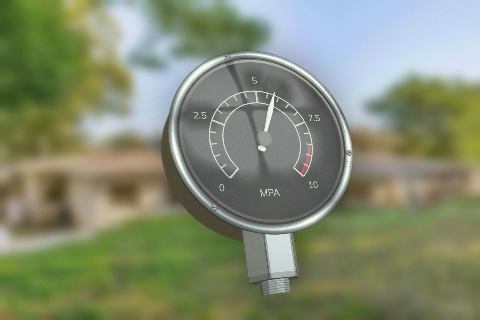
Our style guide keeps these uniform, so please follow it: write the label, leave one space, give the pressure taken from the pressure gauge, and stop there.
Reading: 5.75 MPa
